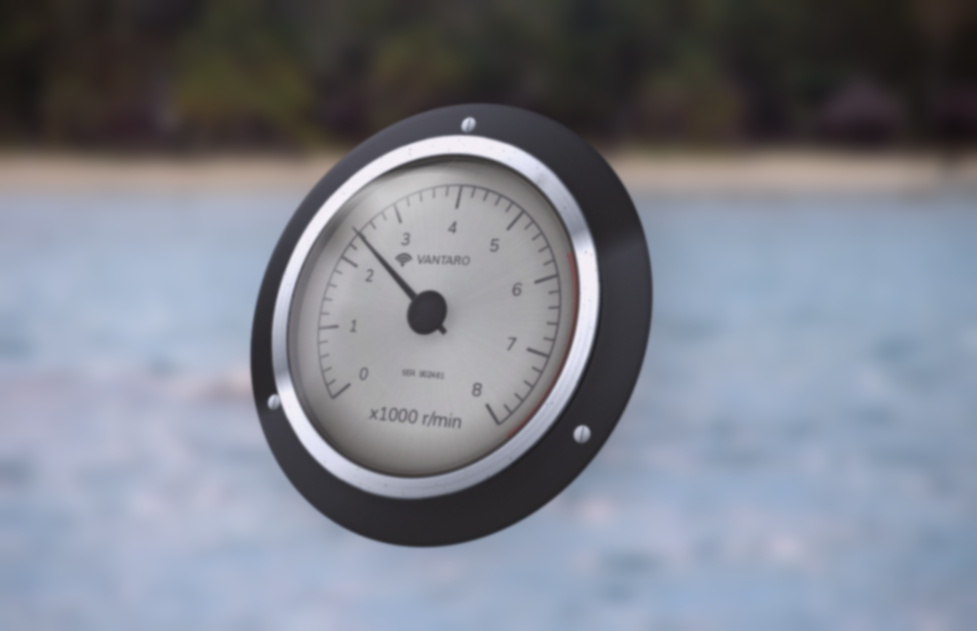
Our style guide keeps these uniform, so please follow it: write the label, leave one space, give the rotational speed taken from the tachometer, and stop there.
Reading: 2400 rpm
